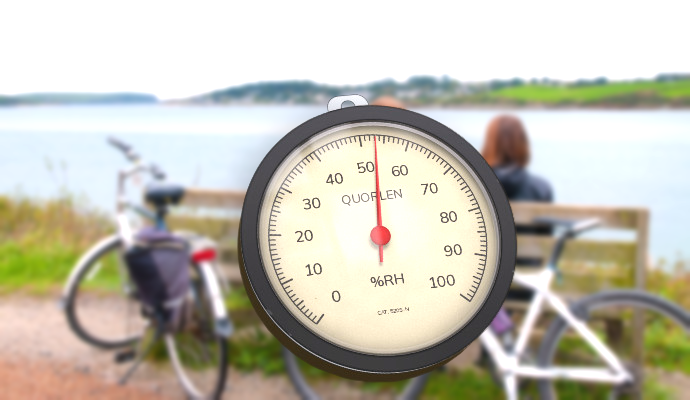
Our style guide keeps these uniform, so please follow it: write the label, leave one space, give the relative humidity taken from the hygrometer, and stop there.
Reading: 53 %
